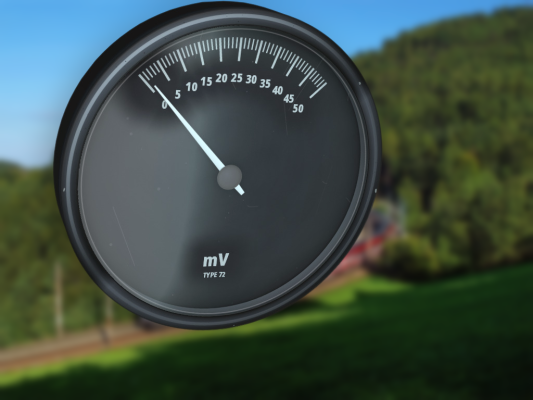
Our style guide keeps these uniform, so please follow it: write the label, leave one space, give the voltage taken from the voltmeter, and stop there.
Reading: 1 mV
